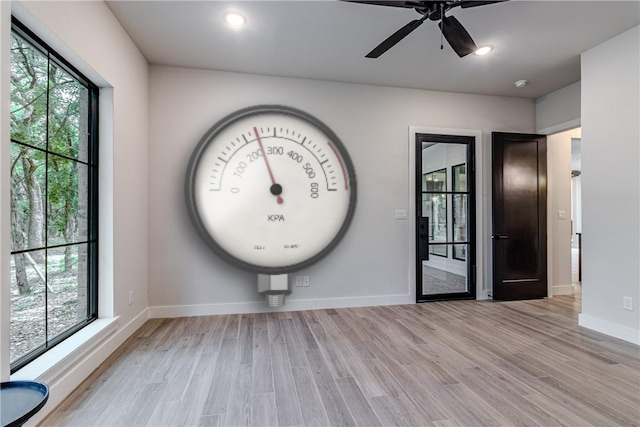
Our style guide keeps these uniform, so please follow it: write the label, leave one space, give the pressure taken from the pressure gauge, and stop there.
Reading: 240 kPa
